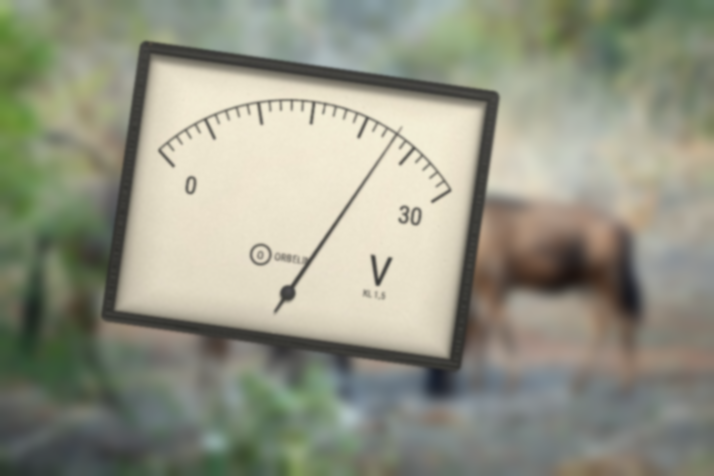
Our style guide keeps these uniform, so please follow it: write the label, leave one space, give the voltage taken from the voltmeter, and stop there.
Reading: 23 V
